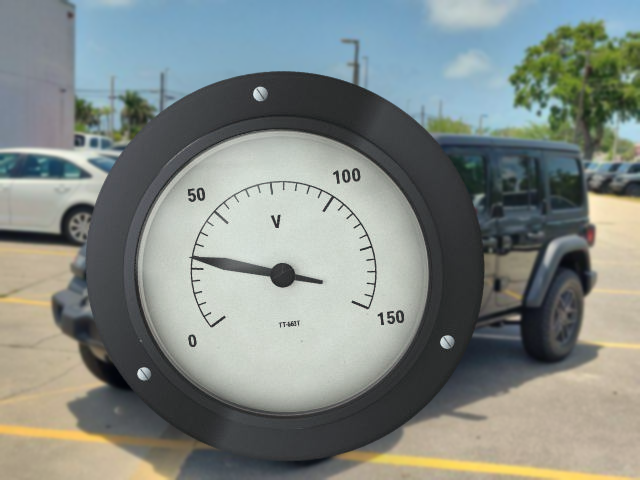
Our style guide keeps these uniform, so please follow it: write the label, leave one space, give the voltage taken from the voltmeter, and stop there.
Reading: 30 V
